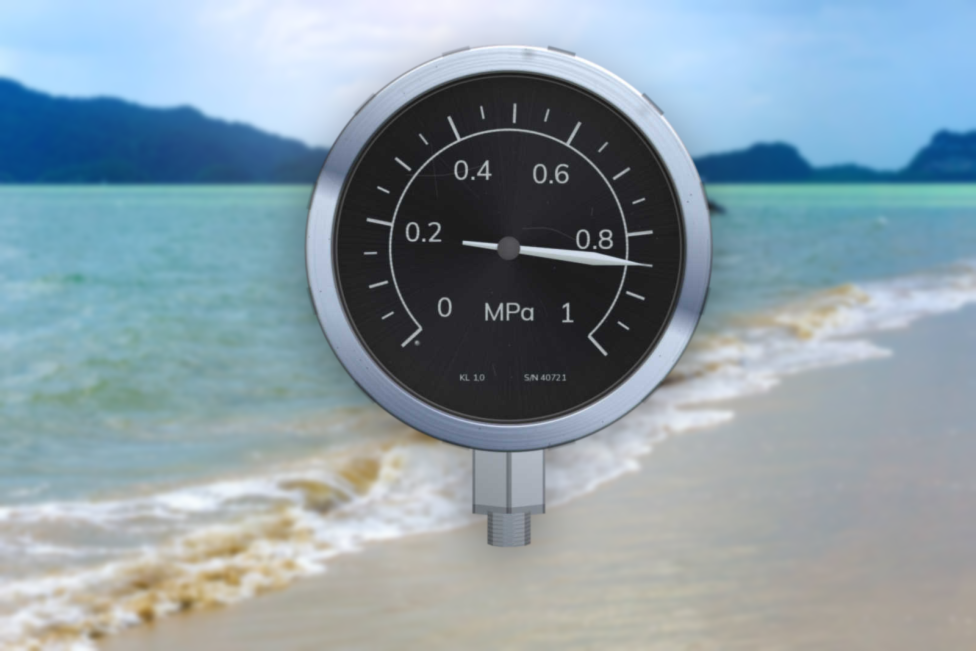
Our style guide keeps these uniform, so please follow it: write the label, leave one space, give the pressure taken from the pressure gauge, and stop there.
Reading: 0.85 MPa
